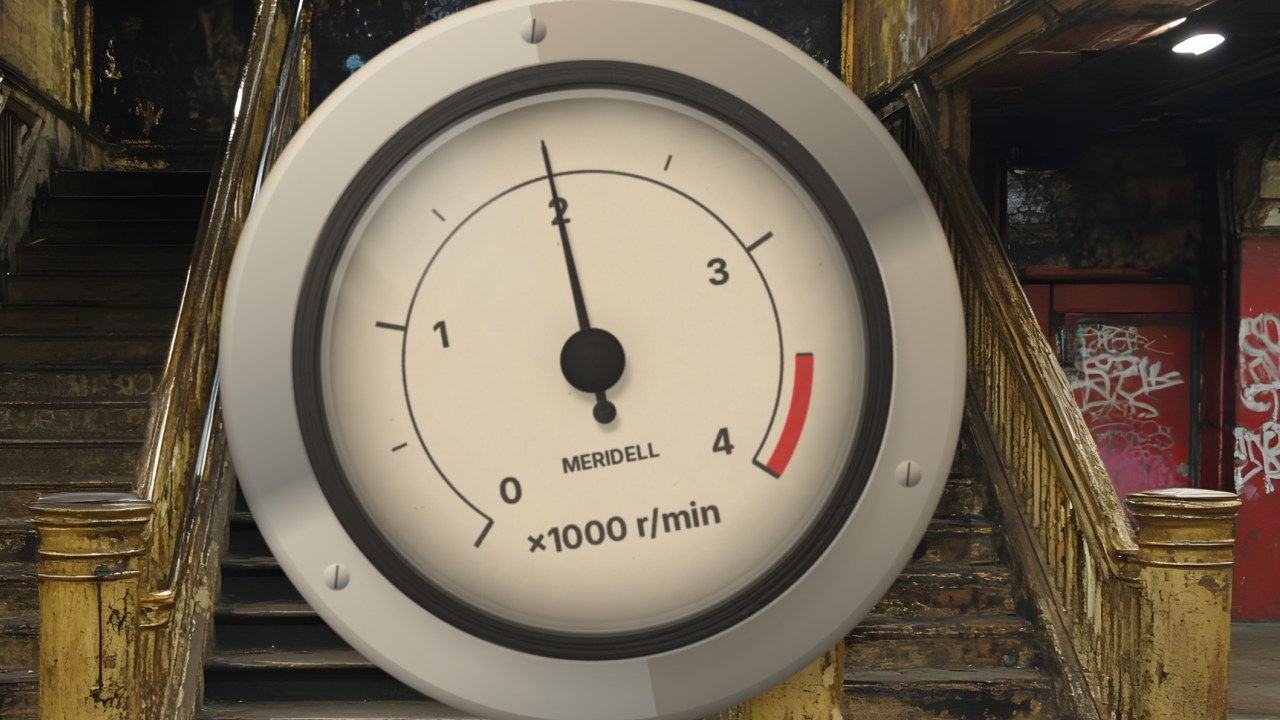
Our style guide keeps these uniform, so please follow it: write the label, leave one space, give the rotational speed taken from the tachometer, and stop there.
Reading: 2000 rpm
